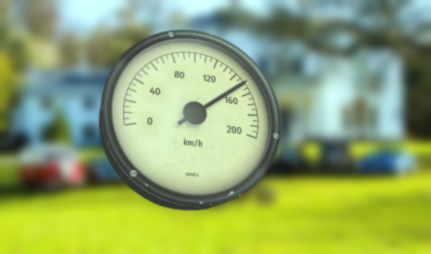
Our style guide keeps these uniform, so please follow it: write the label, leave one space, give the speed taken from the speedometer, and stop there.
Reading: 150 km/h
